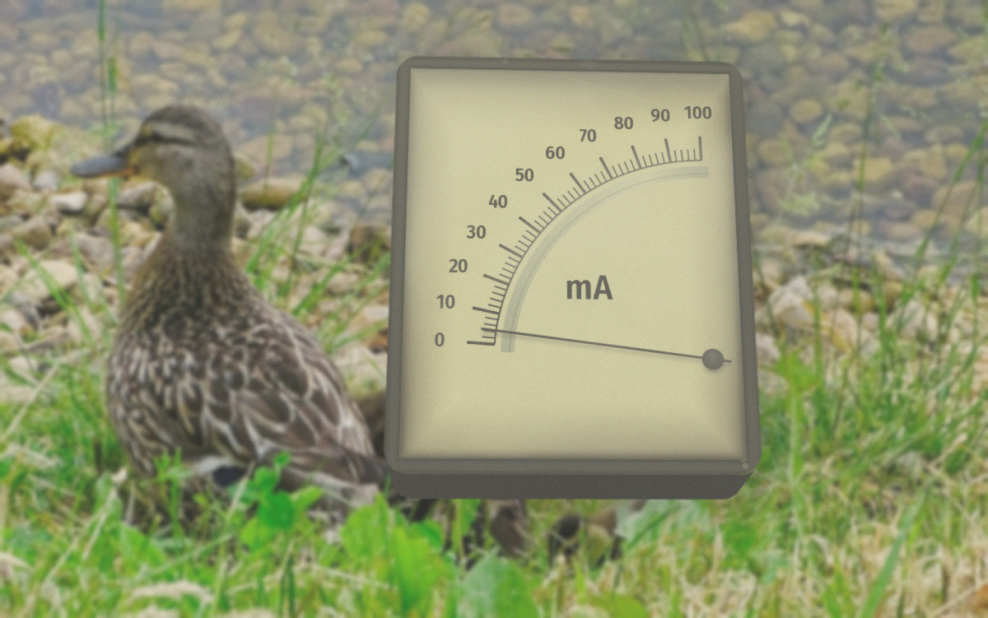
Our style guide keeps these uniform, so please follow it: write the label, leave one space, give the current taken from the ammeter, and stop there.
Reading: 4 mA
